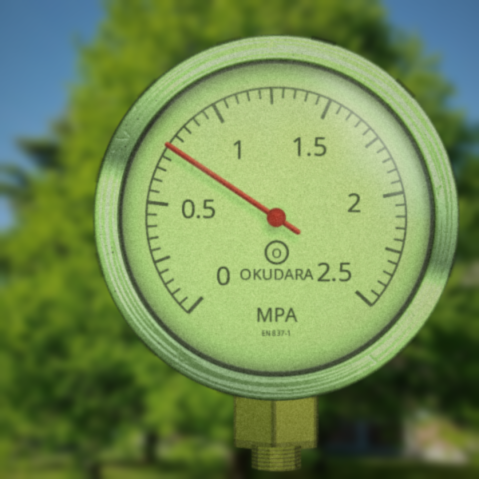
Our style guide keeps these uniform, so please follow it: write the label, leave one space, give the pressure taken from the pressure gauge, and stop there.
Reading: 0.75 MPa
